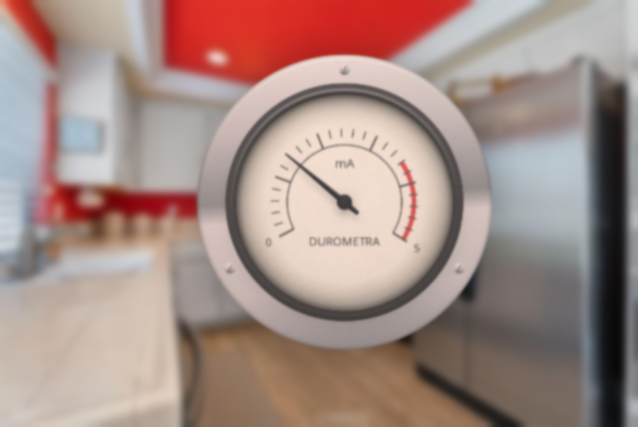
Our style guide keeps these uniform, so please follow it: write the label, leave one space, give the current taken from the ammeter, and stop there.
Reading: 1.4 mA
